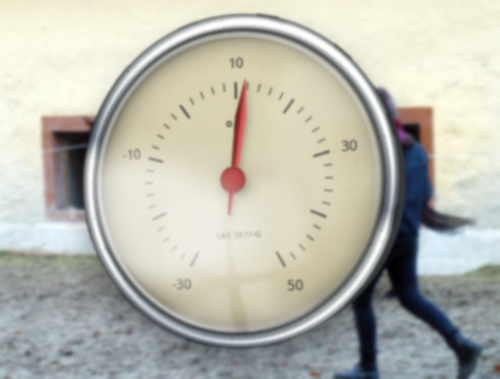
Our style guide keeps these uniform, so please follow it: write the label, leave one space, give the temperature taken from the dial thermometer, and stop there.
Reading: 12 °C
